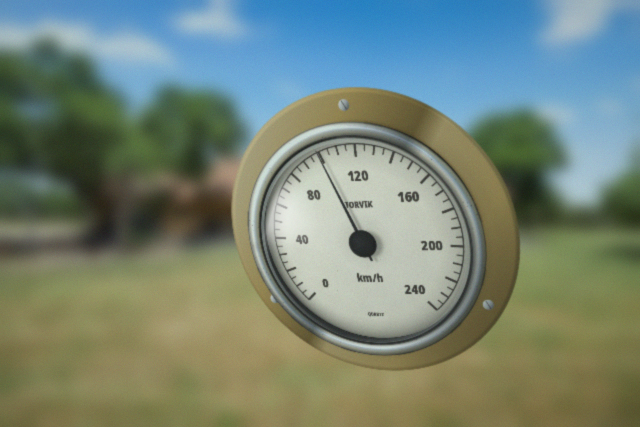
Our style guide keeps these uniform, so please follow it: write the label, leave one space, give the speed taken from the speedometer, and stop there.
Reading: 100 km/h
